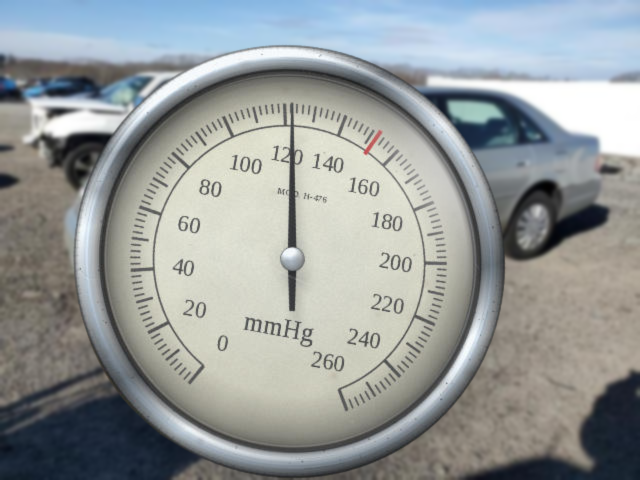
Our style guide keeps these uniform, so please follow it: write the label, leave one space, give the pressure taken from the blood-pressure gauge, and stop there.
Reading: 122 mmHg
